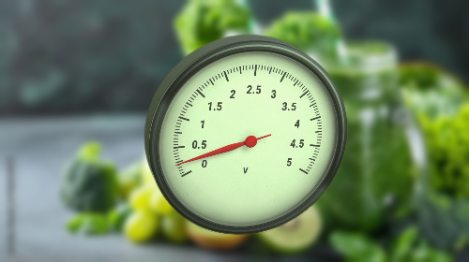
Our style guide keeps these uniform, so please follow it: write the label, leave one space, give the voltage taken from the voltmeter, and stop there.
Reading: 0.25 V
